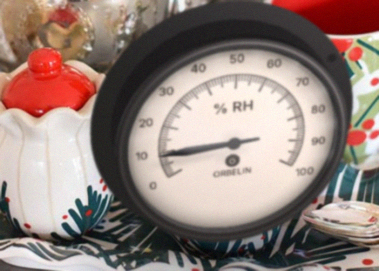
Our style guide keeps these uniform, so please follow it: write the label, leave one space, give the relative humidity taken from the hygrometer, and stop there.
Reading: 10 %
